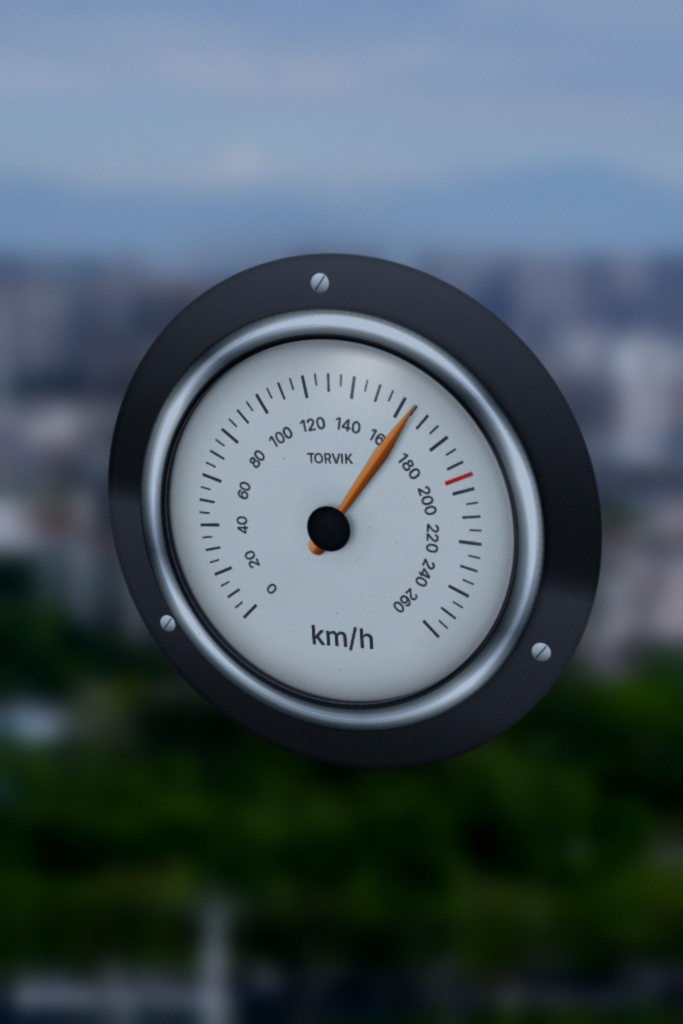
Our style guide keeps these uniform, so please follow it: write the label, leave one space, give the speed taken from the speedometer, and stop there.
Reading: 165 km/h
